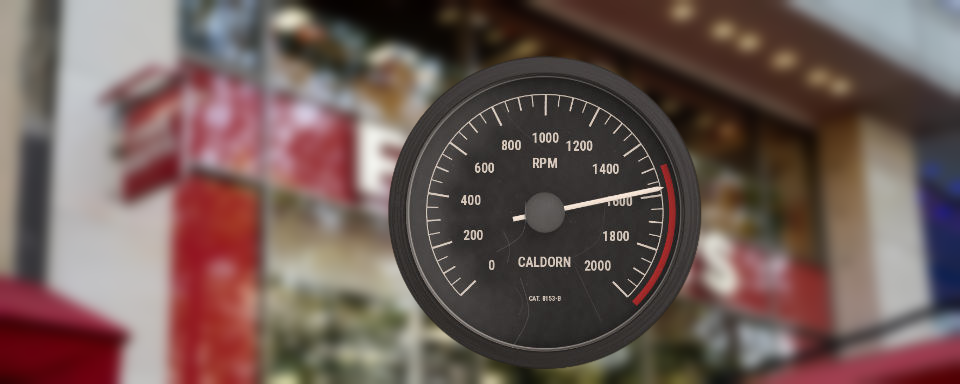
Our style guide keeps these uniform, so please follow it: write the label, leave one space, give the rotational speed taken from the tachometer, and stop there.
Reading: 1575 rpm
